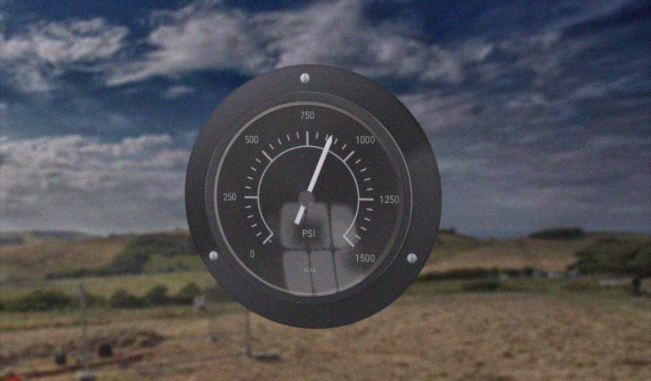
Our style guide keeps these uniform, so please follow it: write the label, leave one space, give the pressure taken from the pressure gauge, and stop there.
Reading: 875 psi
